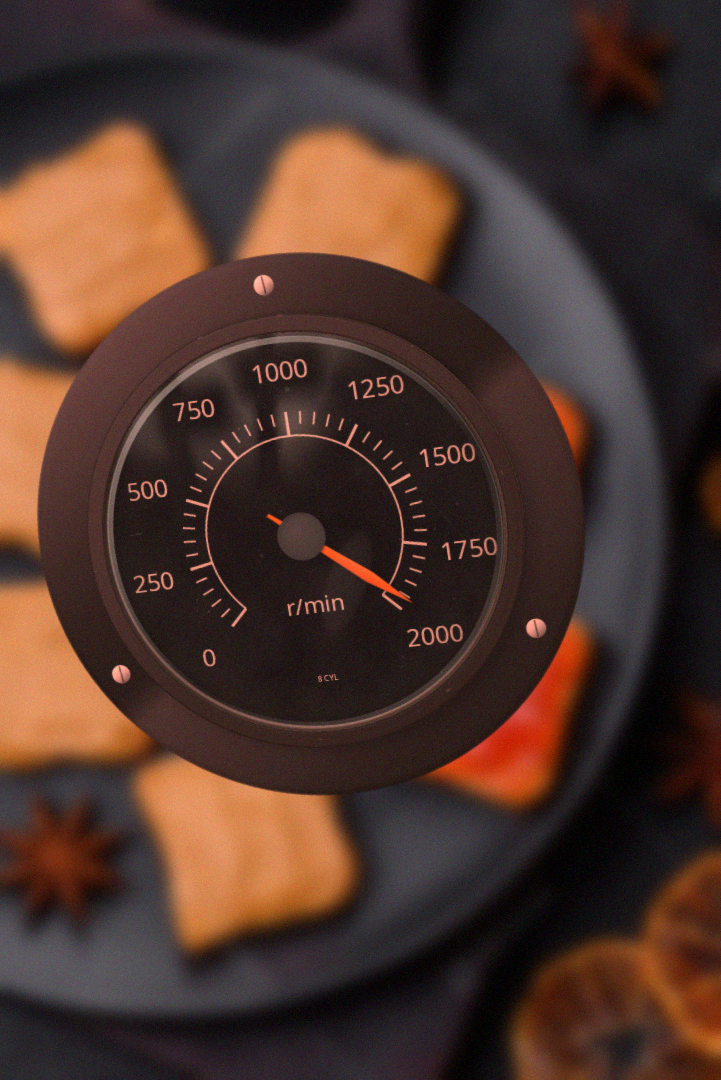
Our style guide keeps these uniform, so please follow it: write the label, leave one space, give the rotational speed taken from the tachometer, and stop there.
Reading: 1950 rpm
